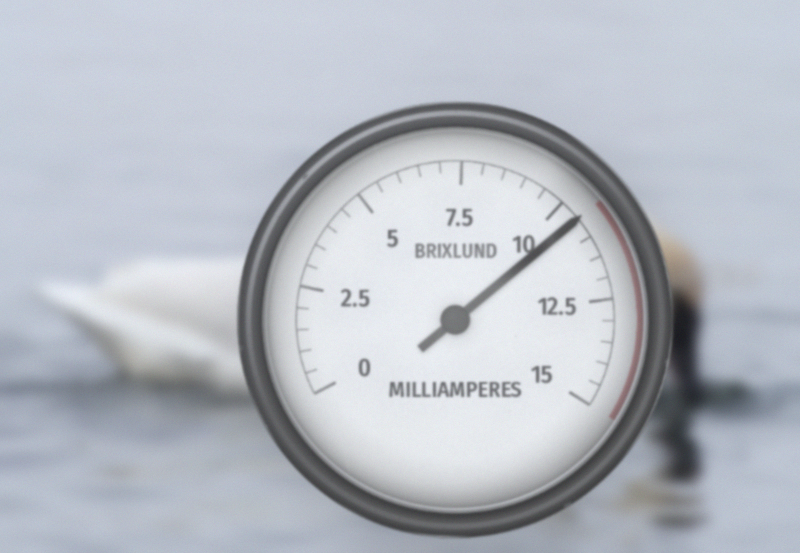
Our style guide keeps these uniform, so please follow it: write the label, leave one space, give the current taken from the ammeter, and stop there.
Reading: 10.5 mA
